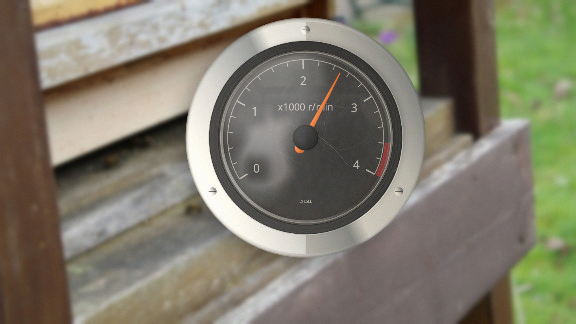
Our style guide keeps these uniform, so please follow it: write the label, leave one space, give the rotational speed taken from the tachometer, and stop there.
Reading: 2500 rpm
